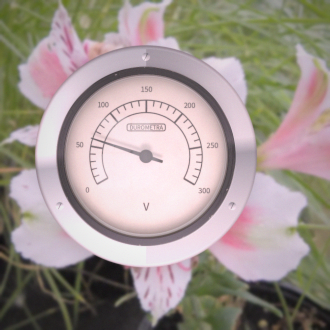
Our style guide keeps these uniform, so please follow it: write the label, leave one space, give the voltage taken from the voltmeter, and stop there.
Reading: 60 V
